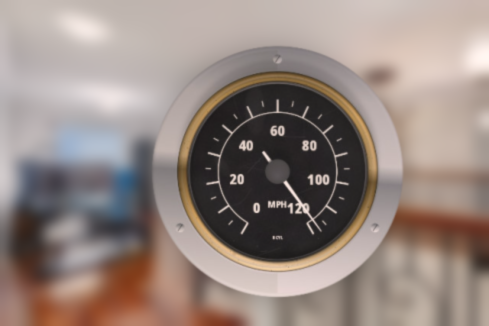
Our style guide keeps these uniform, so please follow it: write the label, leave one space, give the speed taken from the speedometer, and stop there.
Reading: 117.5 mph
